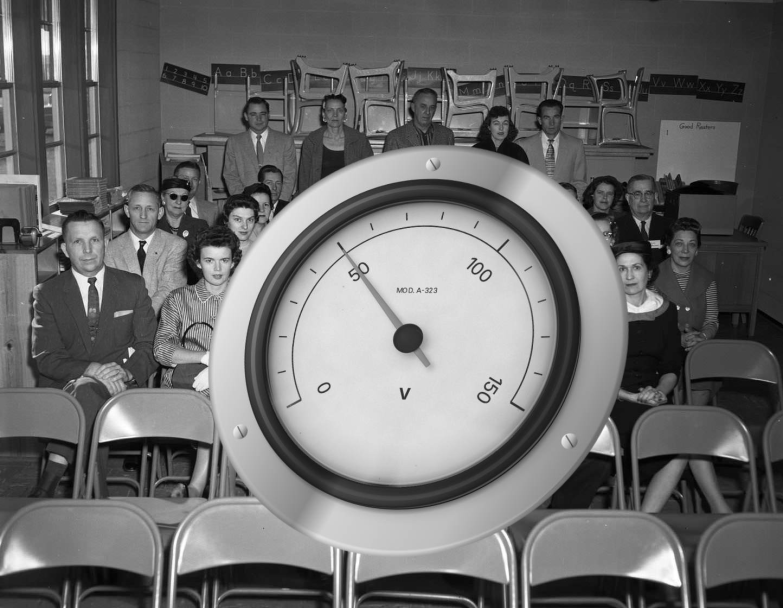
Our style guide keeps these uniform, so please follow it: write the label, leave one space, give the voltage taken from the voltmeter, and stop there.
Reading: 50 V
